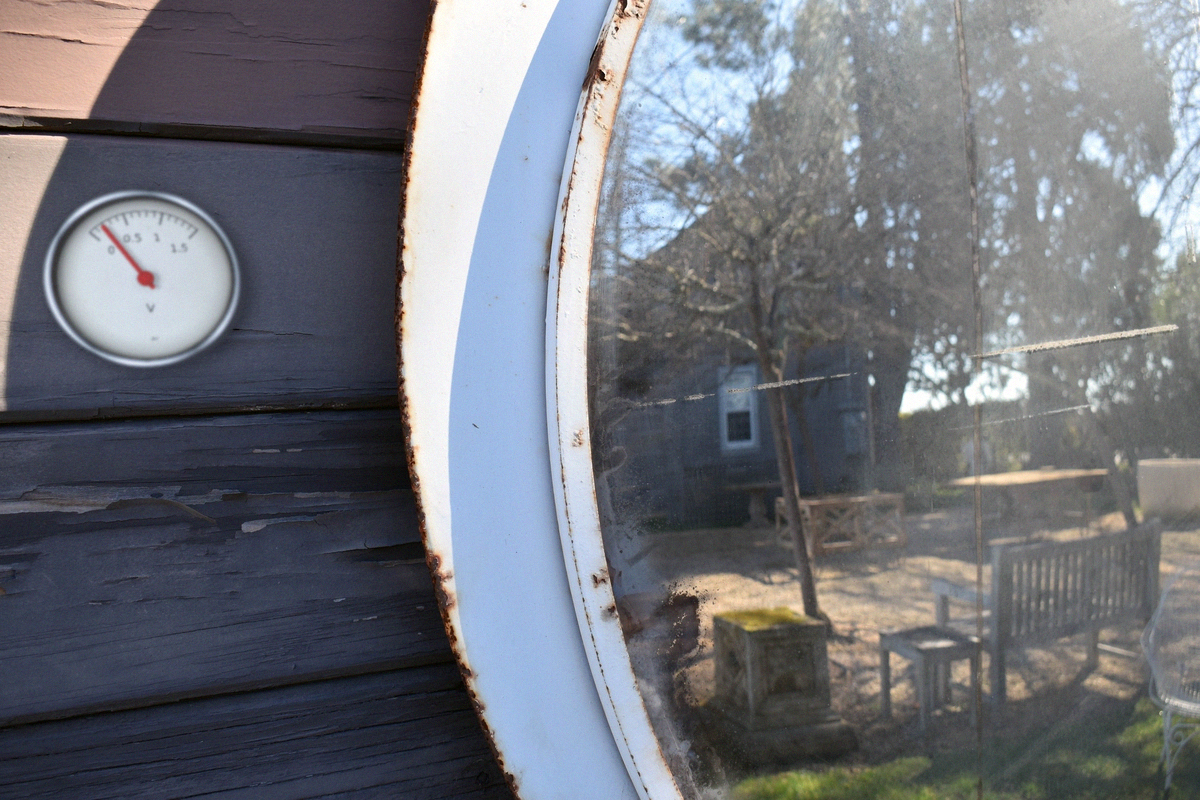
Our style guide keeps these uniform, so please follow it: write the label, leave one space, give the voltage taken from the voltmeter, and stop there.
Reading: 0.2 V
